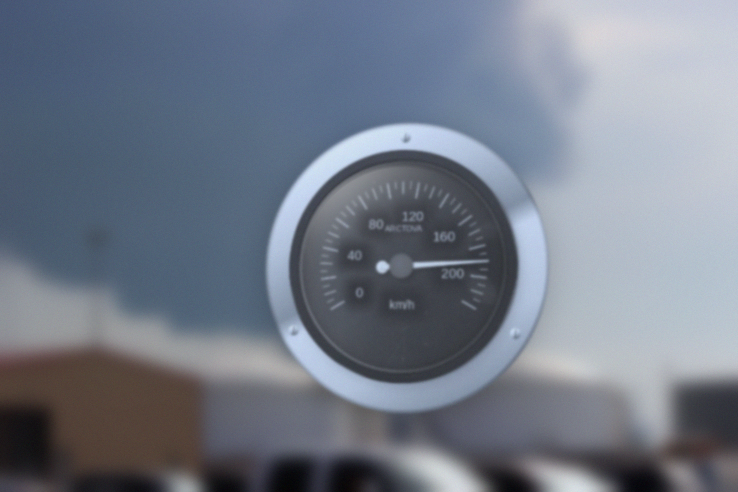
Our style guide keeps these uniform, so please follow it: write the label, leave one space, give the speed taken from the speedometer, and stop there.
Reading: 190 km/h
